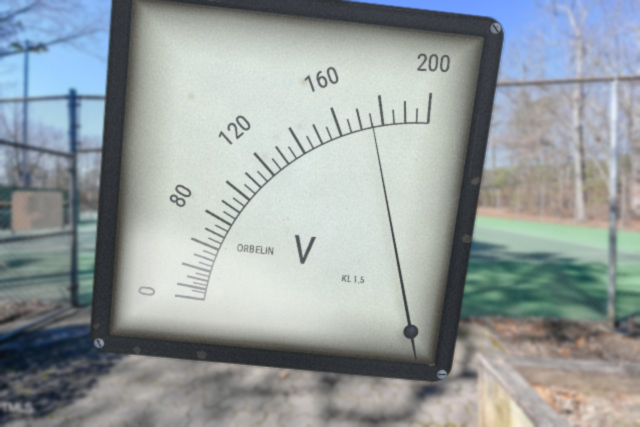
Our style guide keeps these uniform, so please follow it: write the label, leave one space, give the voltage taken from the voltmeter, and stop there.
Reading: 175 V
